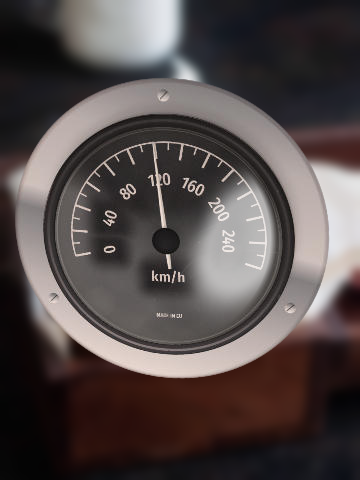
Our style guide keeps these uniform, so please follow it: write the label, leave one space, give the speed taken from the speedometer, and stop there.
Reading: 120 km/h
